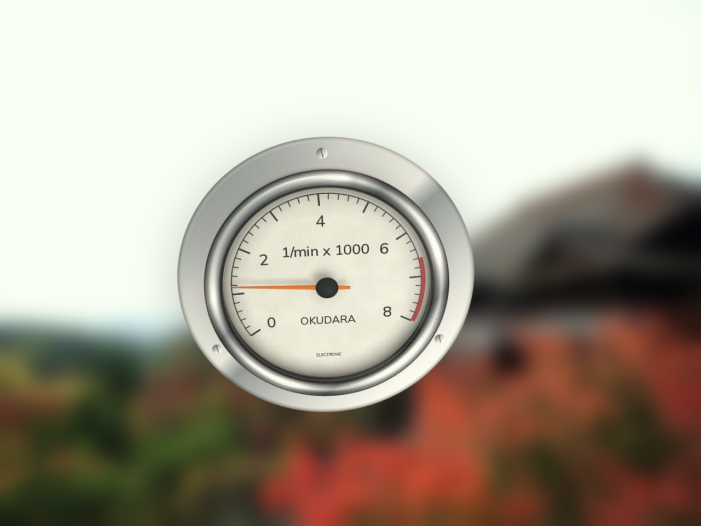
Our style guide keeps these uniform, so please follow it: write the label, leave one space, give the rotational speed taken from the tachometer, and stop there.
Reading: 1200 rpm
